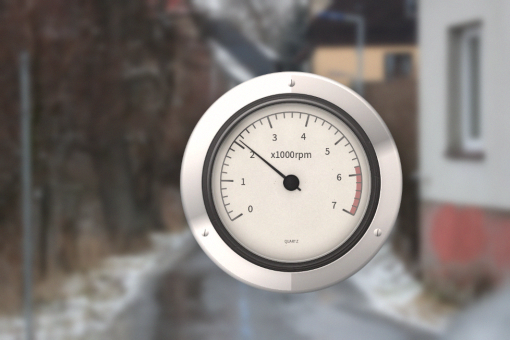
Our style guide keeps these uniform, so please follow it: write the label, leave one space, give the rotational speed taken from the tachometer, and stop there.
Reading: 2100 rpm
